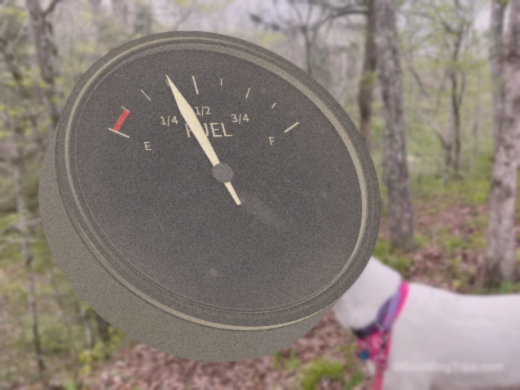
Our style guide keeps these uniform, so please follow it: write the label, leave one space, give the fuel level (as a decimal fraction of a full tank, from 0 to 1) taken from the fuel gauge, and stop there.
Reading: 0.375
